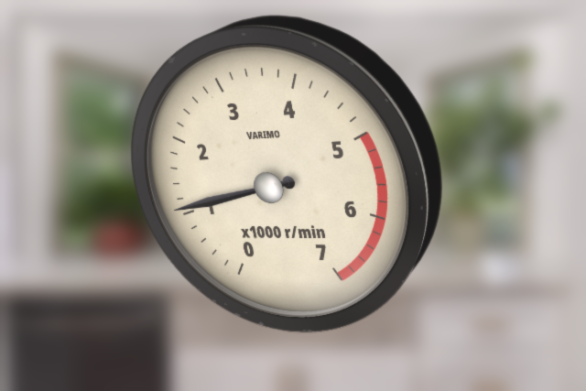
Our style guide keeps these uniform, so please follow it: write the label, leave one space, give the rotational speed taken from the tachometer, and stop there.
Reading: 1100 rpm
